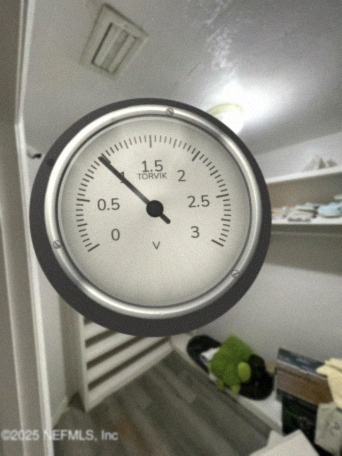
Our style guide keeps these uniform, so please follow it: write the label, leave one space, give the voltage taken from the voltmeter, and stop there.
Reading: 0.95 V
